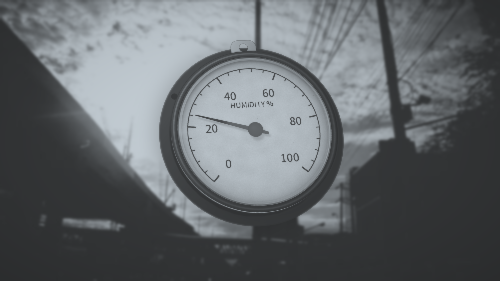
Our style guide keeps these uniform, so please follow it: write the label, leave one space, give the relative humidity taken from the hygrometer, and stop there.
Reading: 24 %
